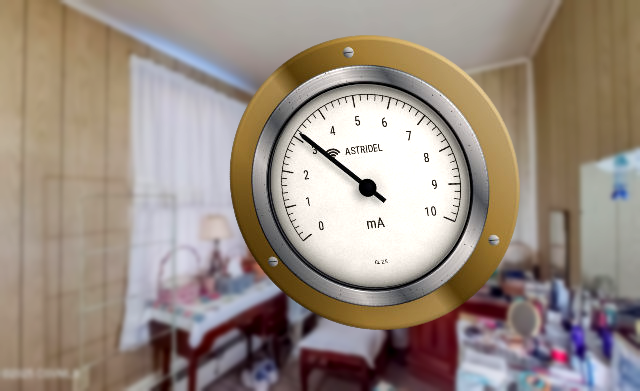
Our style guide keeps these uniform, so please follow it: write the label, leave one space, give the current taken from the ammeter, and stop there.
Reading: 3.2 mA
